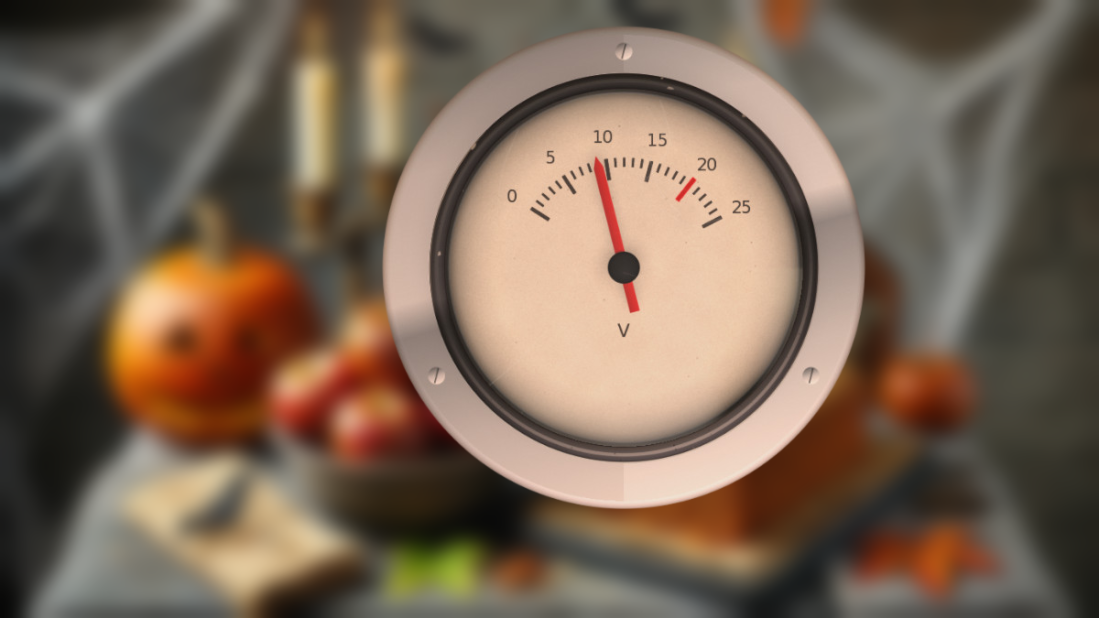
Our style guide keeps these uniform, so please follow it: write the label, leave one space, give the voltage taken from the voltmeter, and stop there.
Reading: 9 V
